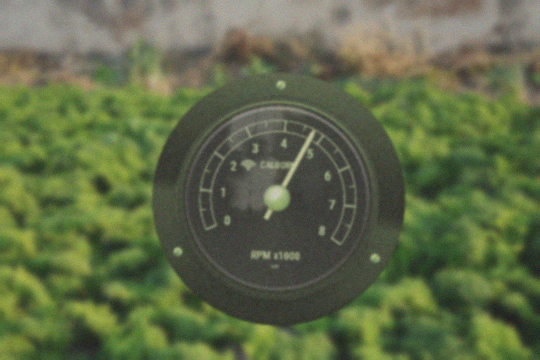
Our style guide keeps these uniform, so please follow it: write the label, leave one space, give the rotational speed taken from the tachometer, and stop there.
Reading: 4750 rpm
